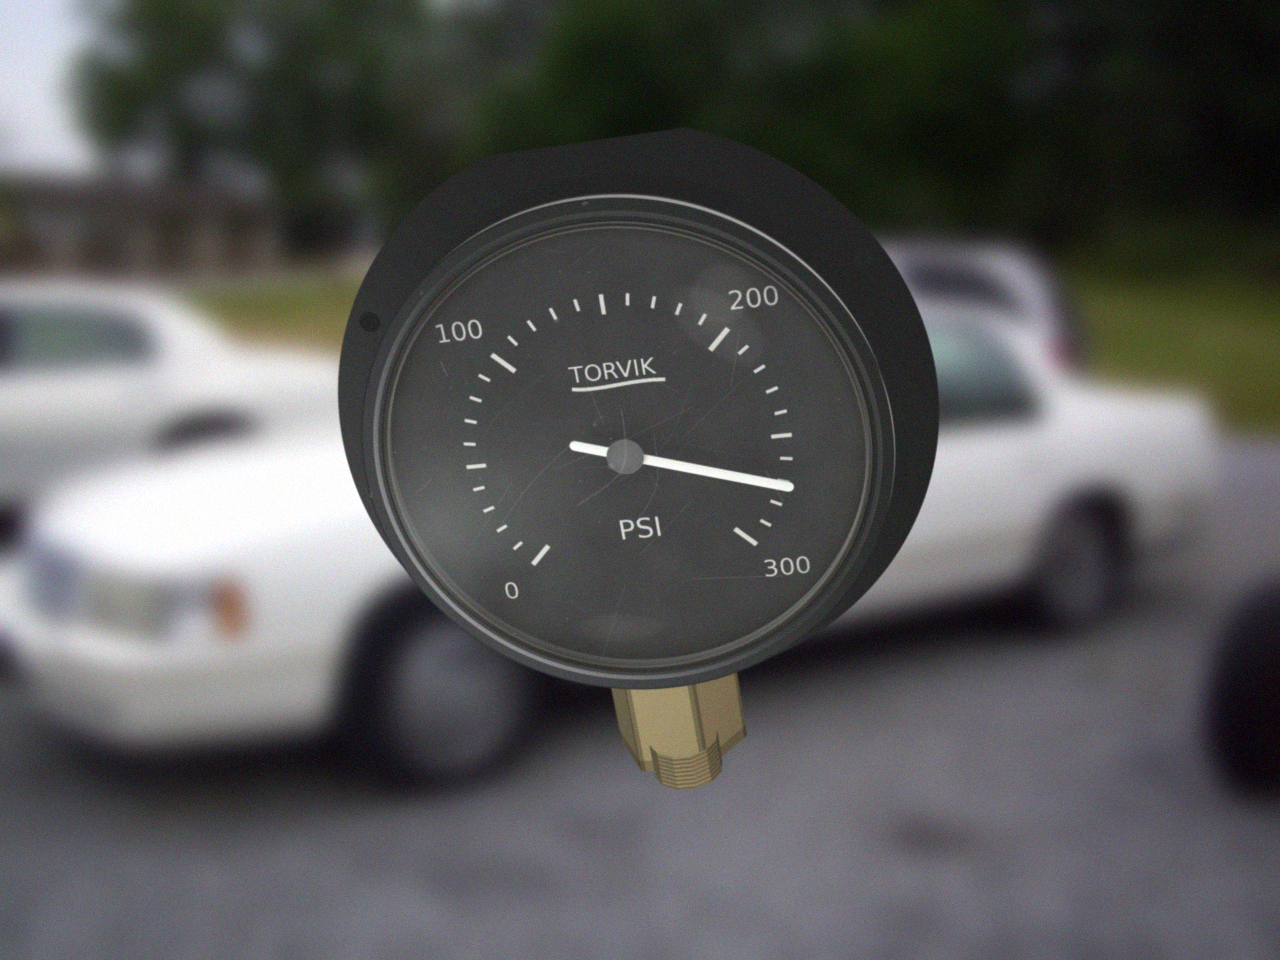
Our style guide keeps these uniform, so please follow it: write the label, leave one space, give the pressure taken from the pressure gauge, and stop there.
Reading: 270 psi
